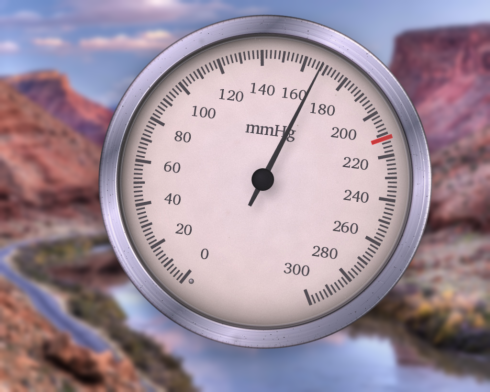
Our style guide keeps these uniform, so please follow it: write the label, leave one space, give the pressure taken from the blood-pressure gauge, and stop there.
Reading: 168 mmHg
